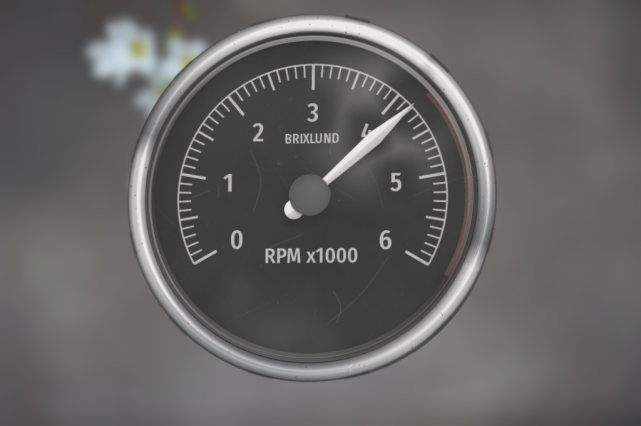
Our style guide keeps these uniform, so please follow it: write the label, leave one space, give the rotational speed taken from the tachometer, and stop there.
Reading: 4200 rpm
